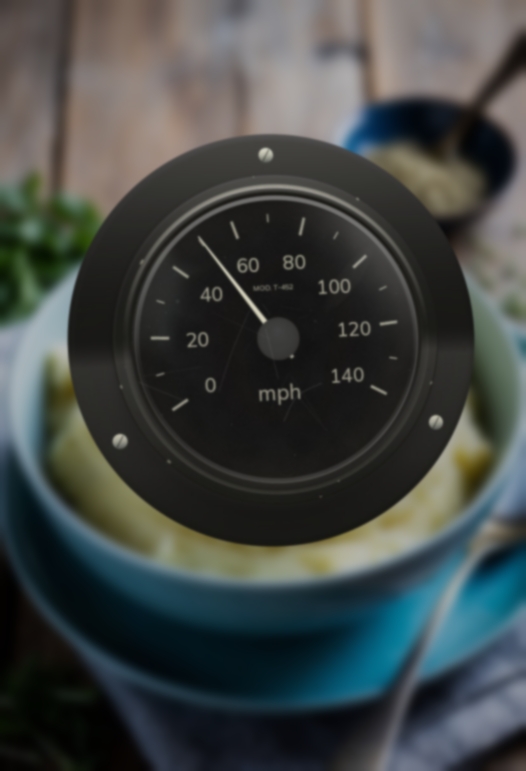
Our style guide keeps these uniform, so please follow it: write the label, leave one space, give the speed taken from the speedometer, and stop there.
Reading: 50 mph
